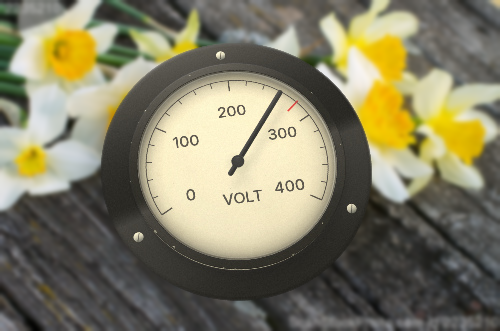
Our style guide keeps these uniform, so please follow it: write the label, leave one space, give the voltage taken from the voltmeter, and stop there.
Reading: 260 V
